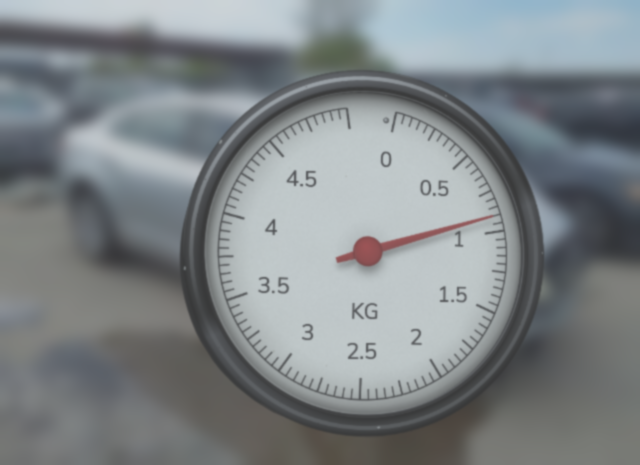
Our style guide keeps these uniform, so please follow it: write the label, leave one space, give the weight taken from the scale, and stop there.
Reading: 0.9 kg
